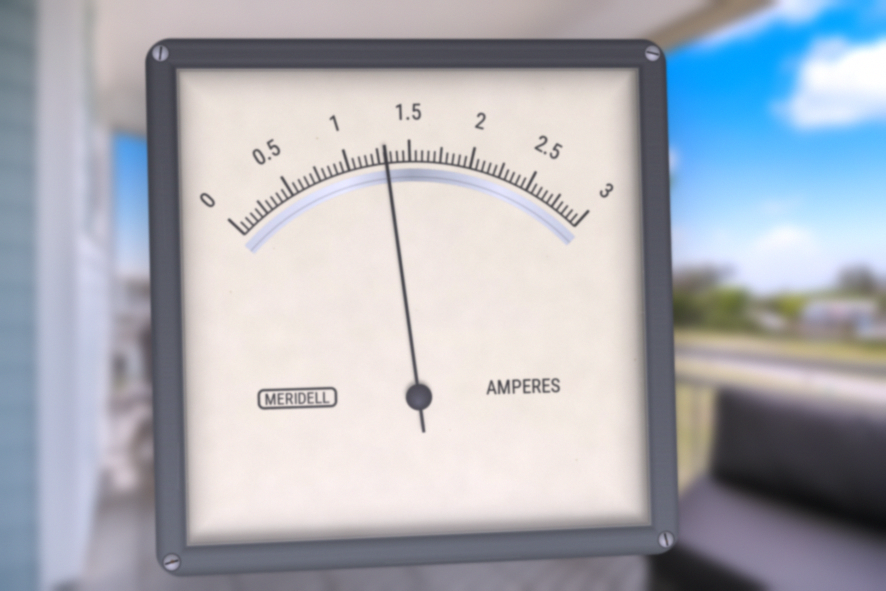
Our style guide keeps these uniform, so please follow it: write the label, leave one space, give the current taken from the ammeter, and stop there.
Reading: 1.3 A
